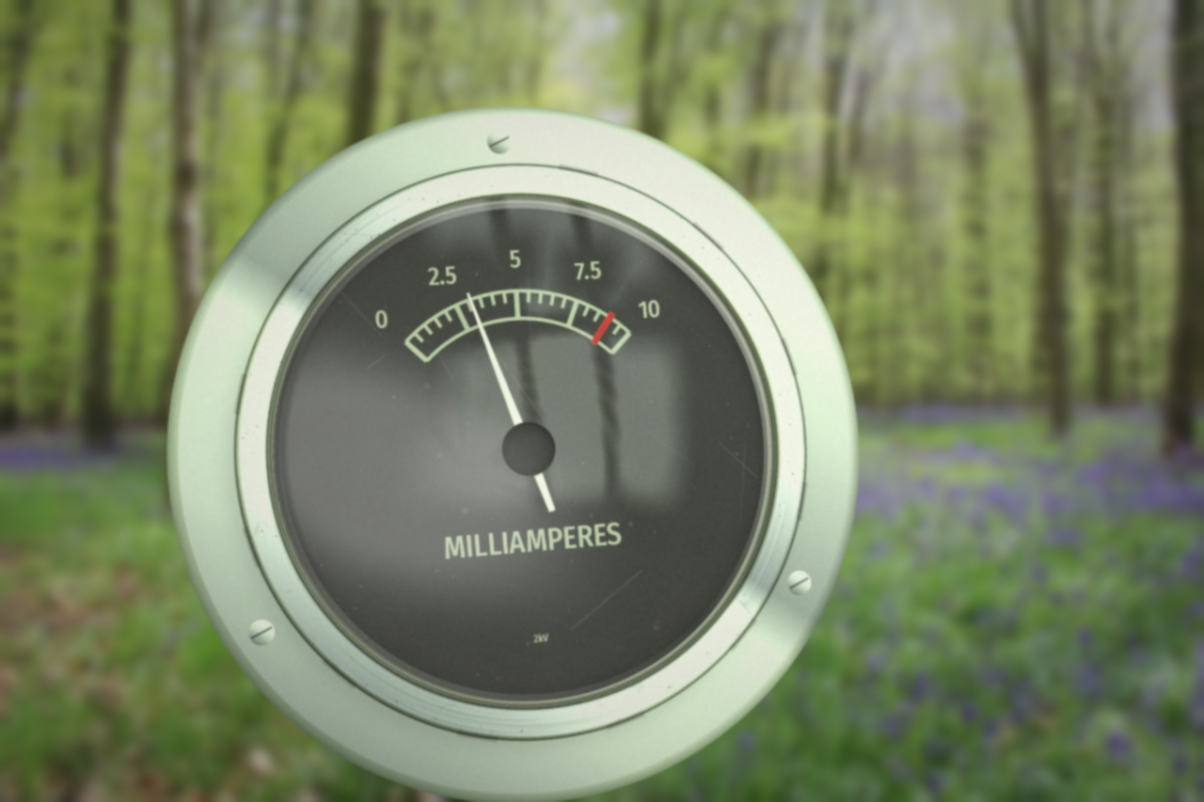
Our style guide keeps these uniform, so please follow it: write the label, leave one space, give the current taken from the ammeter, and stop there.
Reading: 3 mA
